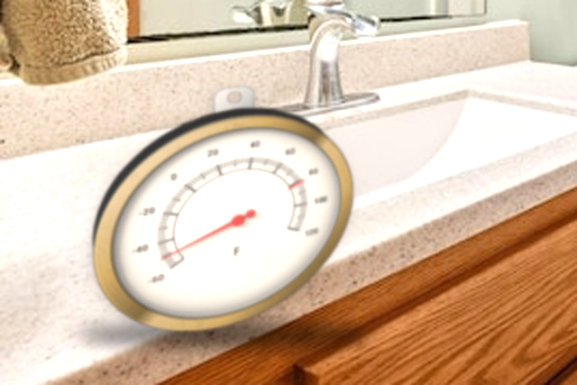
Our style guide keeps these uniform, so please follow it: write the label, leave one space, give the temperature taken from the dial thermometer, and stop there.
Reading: -50 °F
